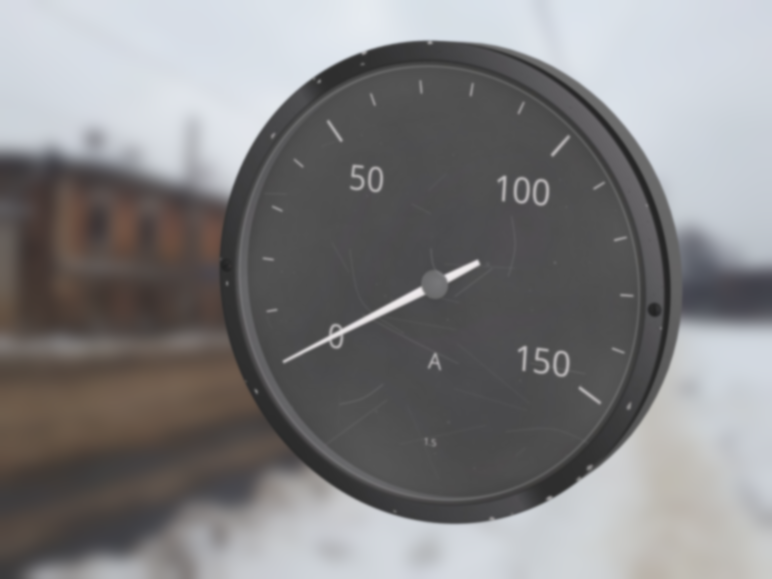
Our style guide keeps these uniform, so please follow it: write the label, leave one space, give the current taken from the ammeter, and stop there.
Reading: 0 A
